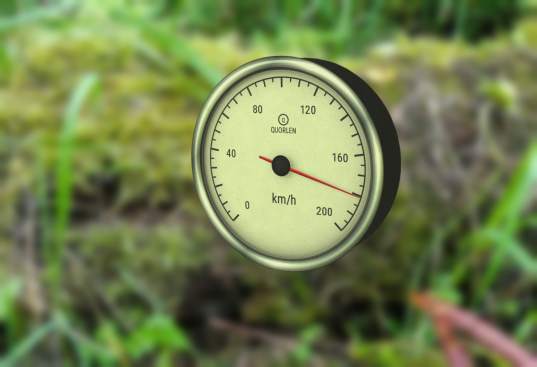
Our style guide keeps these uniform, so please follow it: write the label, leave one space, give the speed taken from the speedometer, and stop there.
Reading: 180 km/h
